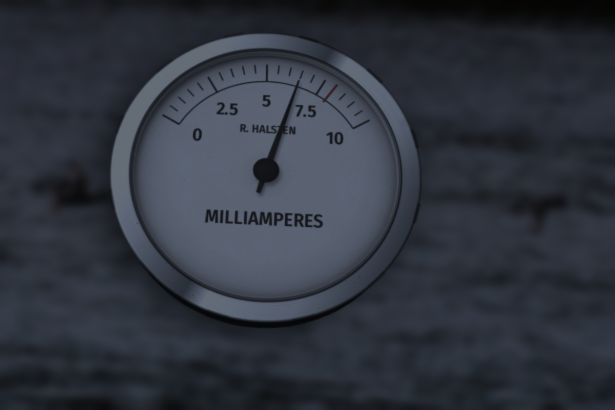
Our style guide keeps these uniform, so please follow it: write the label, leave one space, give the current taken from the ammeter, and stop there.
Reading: 6.5 mA
